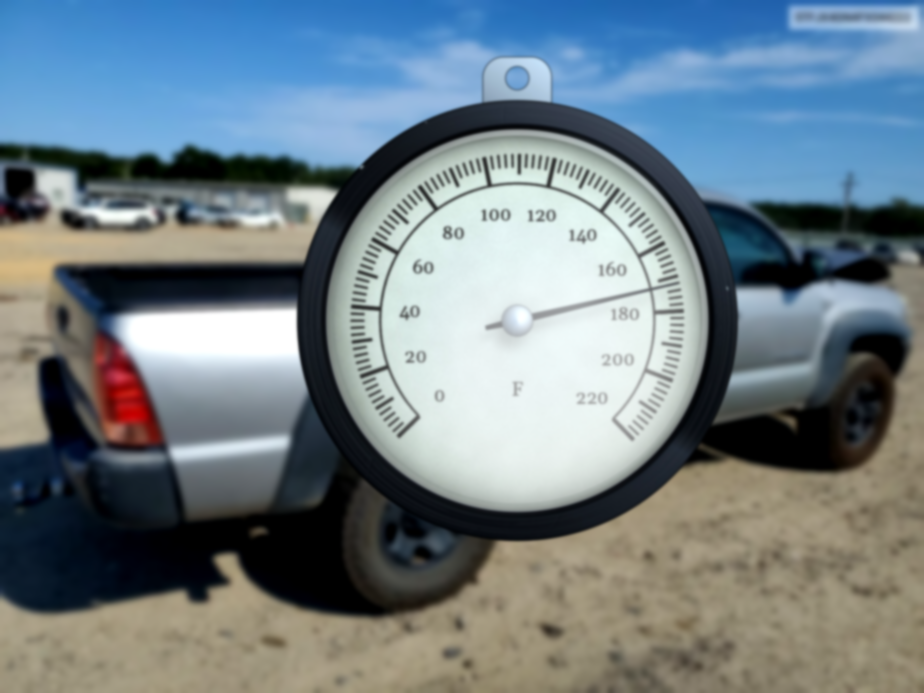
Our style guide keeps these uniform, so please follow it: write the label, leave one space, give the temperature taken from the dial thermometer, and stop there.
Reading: 172 °F
